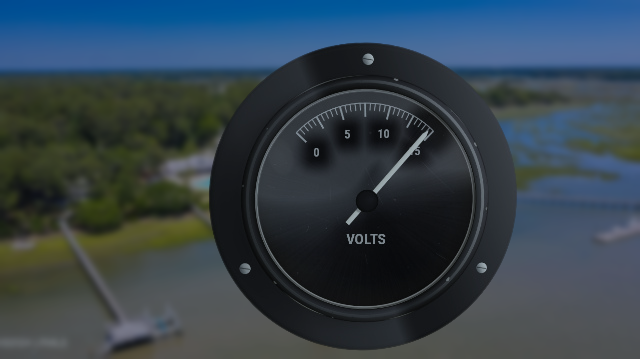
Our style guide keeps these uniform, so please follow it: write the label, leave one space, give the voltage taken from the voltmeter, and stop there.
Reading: 14.5 V
